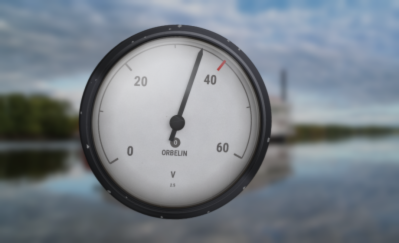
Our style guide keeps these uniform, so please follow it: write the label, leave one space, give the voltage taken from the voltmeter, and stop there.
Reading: 35 V
